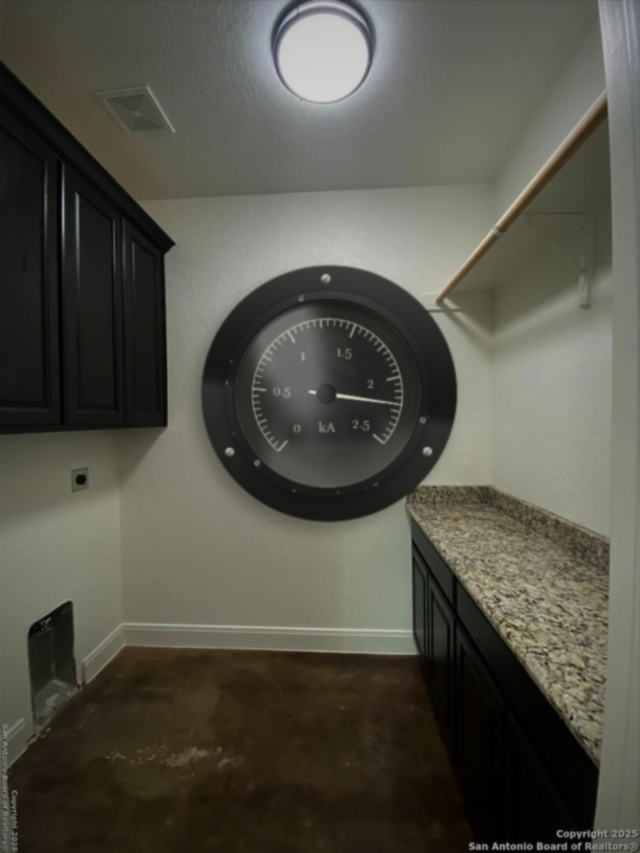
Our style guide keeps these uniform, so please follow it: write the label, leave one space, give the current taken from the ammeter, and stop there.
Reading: 2.2 kA
